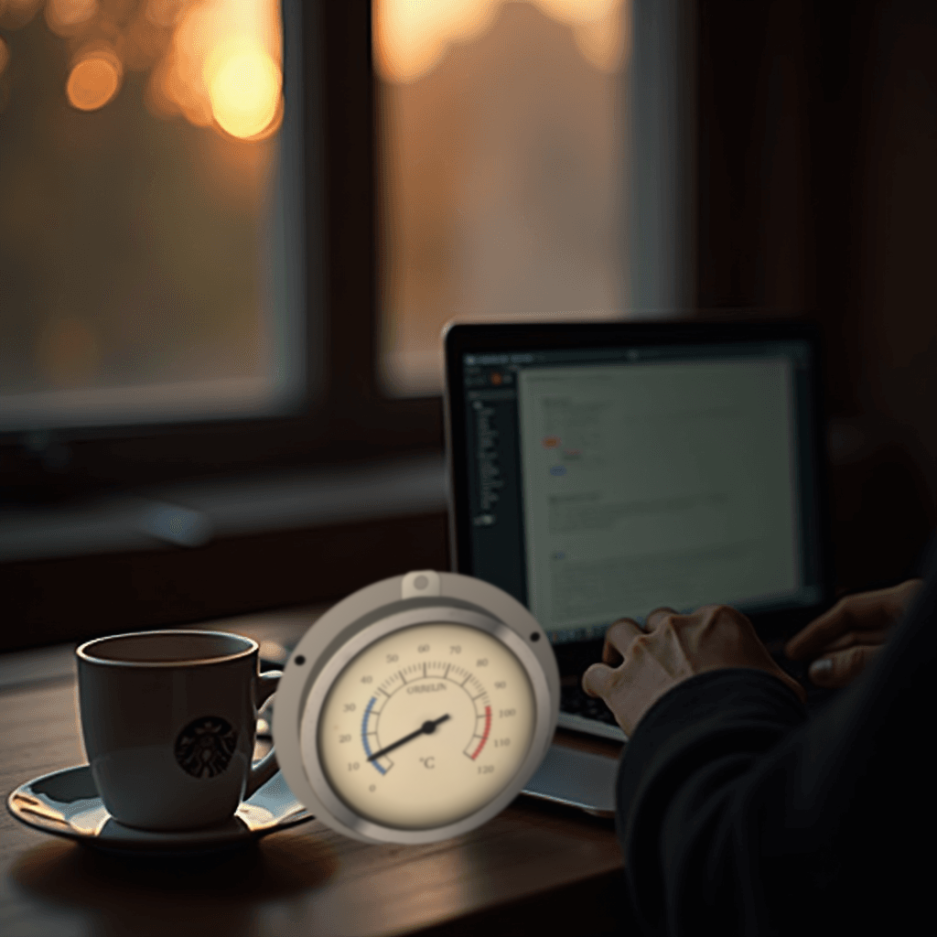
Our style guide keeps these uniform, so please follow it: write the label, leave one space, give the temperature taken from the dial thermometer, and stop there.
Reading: 10 °C
